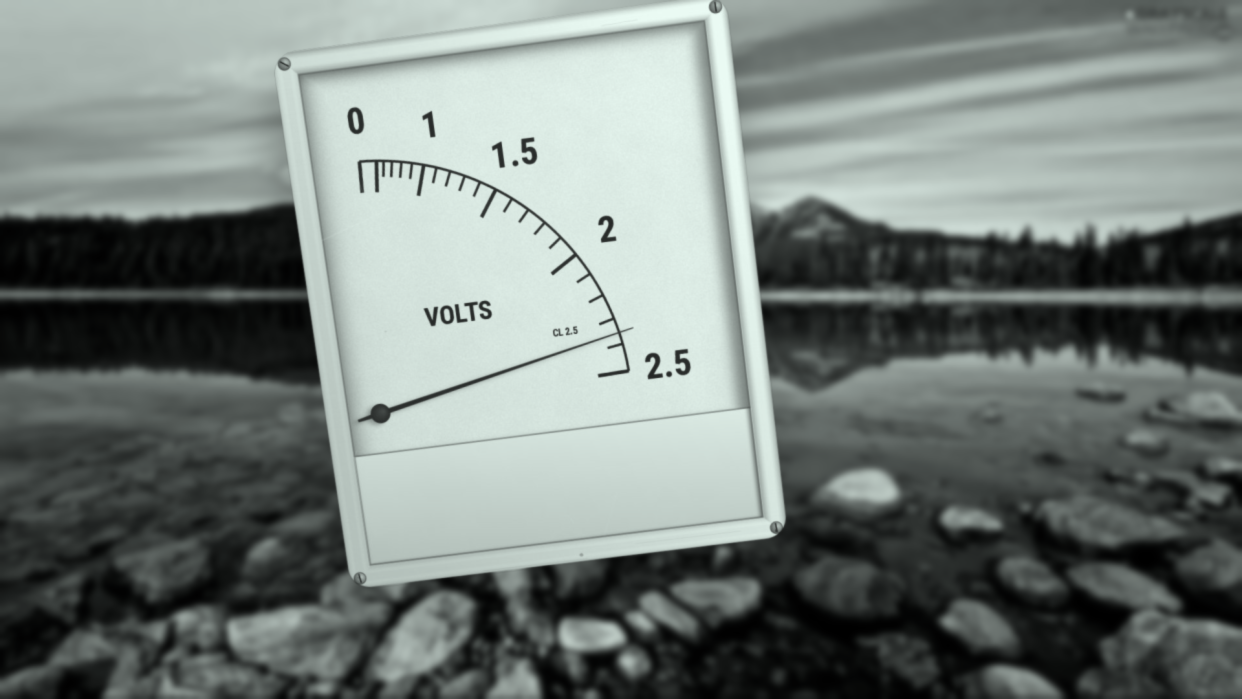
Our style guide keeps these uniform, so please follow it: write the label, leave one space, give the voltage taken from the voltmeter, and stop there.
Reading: 2.35 V
